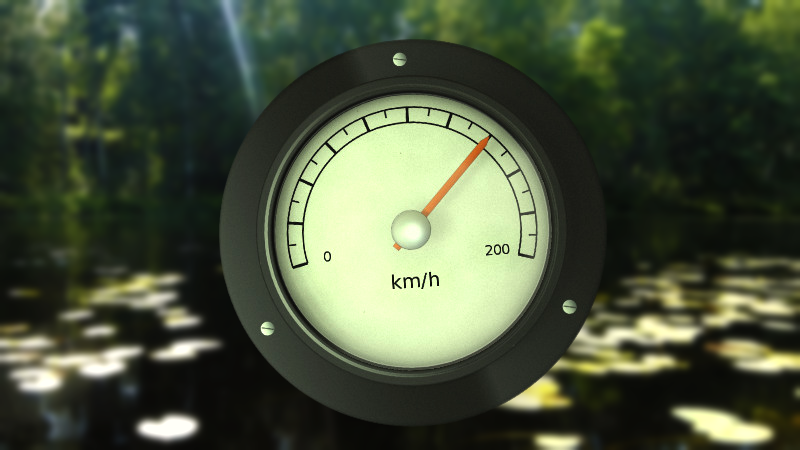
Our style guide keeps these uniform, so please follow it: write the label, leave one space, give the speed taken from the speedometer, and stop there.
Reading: 140 km/h
